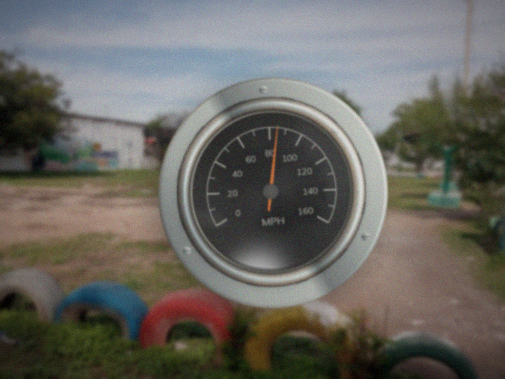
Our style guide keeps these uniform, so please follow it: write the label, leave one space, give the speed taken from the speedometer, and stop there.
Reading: 85 mph
